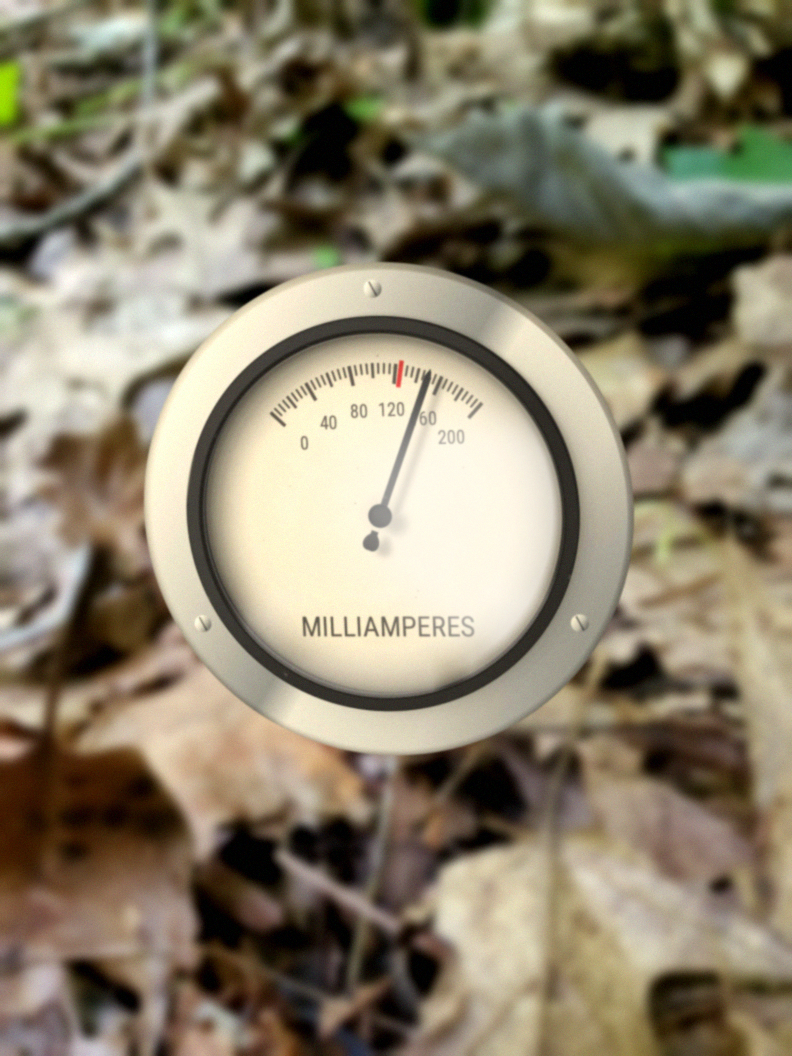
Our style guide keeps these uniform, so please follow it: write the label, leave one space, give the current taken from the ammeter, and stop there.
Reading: 150 mA
